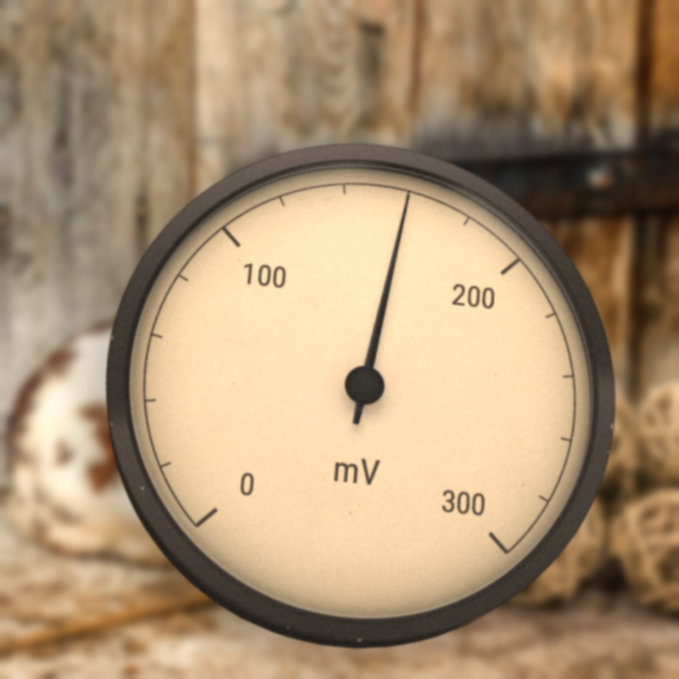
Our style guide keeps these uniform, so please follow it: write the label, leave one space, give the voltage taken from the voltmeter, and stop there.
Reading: 160 mV
